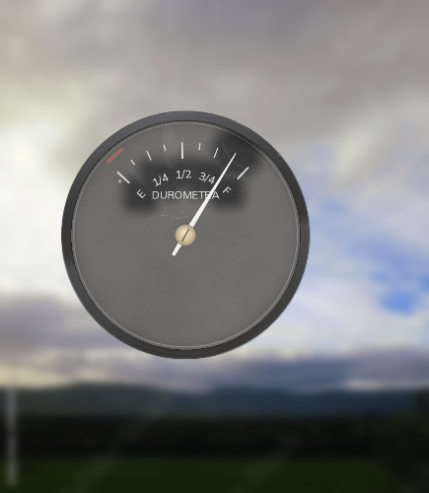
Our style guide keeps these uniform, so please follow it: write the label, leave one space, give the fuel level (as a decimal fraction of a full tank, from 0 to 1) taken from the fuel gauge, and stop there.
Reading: 0.875
